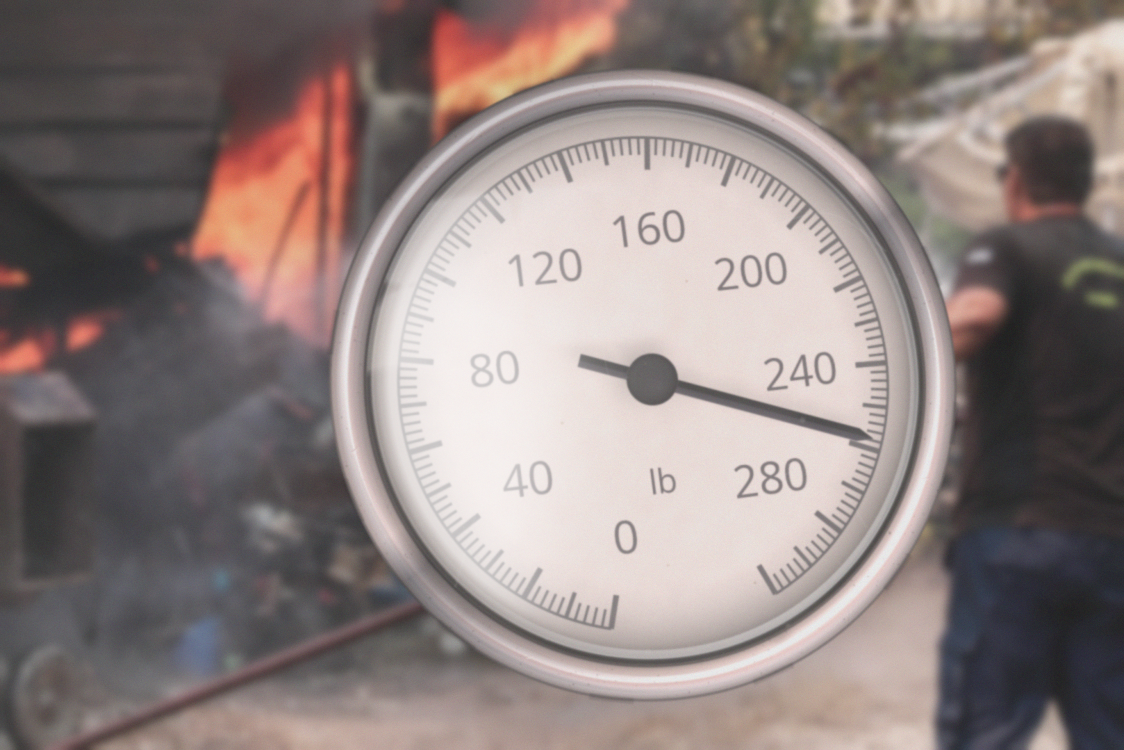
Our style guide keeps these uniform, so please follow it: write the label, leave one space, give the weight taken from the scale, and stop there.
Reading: 258 lb
